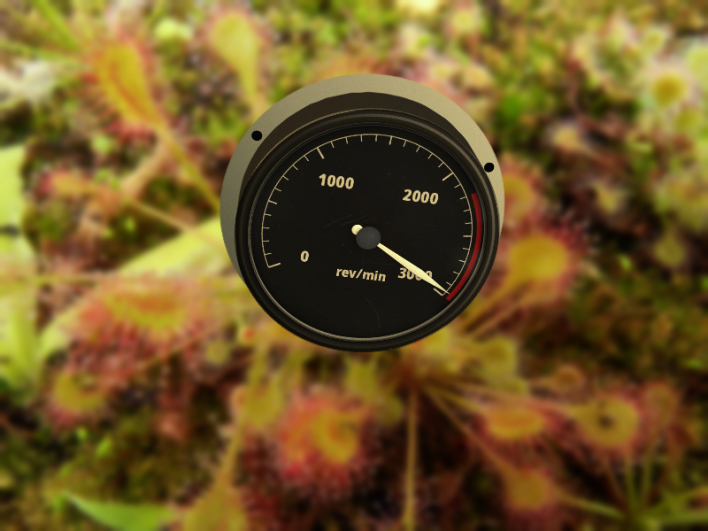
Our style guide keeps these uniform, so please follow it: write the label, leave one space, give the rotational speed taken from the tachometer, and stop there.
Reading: 2950 rpm
